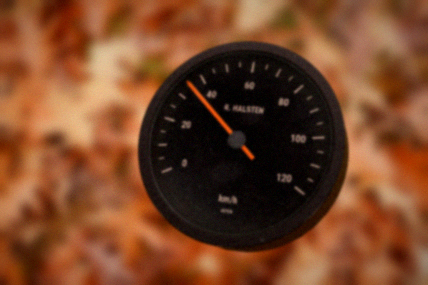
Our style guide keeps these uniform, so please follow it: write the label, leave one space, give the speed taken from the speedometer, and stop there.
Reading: 35 km/h
